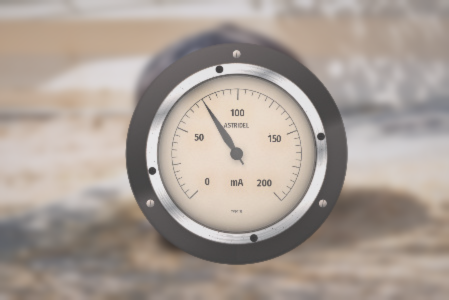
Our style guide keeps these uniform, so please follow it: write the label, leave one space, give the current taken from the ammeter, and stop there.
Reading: 75 mA
